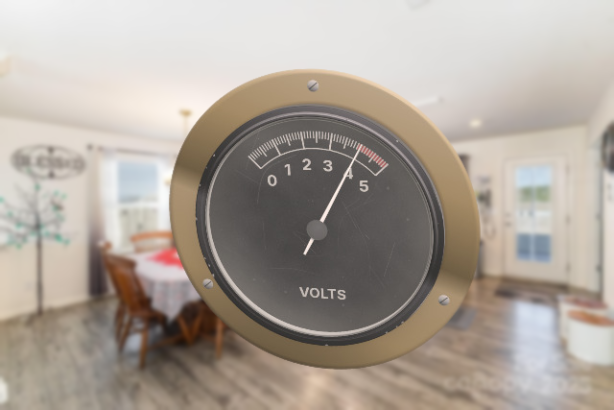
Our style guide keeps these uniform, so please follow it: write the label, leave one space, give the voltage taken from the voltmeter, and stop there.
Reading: 4 V
